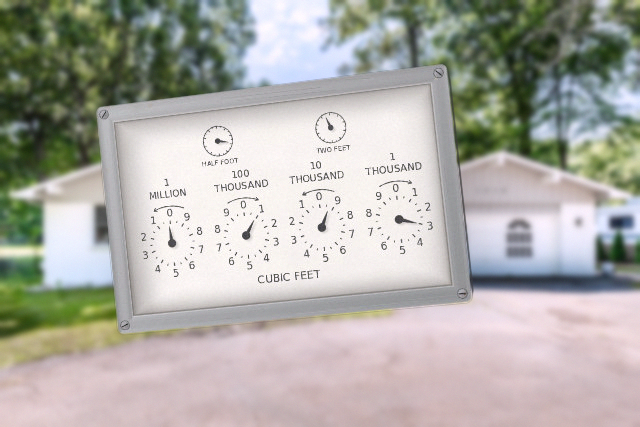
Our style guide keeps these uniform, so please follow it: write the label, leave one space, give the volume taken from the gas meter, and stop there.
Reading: 9300 ft³
